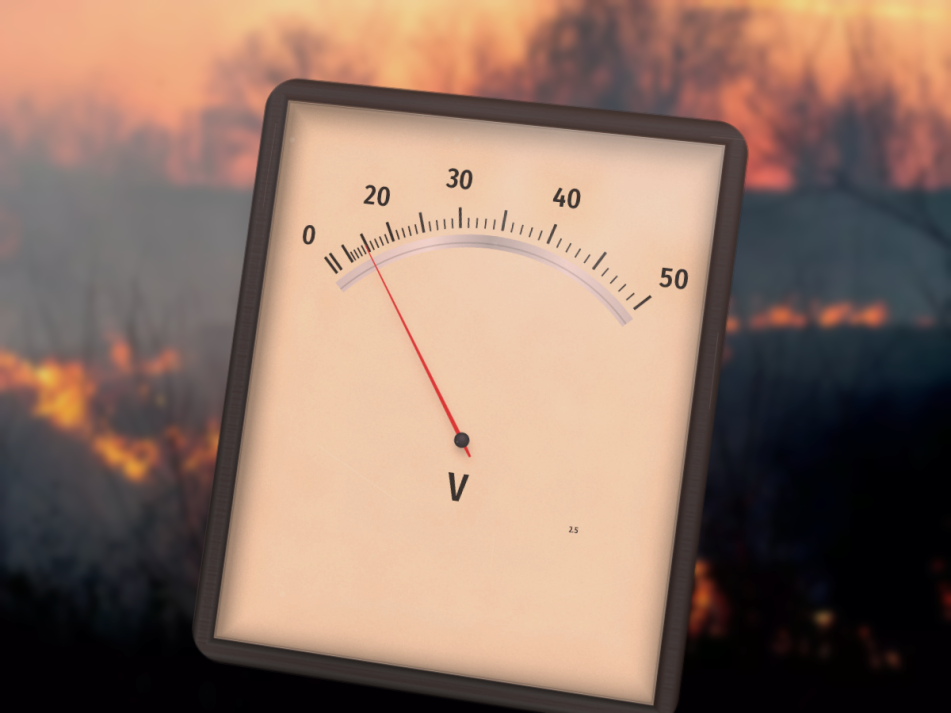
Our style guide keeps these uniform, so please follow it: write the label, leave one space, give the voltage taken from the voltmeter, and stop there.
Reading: 15 V
